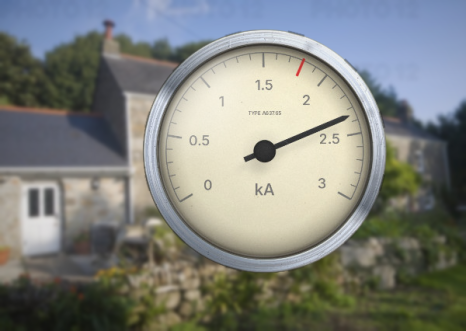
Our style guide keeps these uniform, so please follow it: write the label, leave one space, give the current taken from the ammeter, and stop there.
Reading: 2.35 kA
